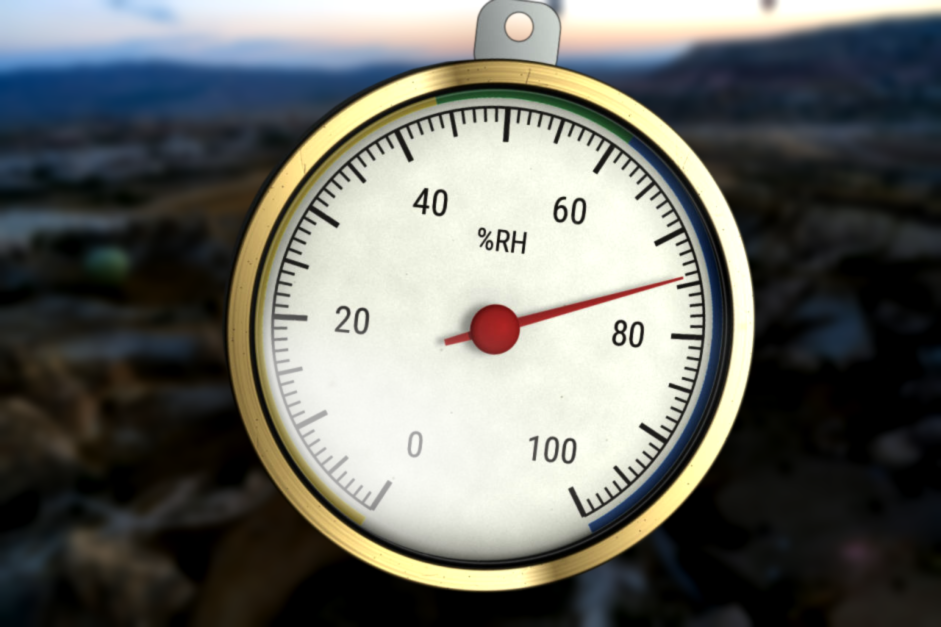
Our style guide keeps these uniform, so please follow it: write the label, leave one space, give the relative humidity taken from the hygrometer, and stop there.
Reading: 74 %
